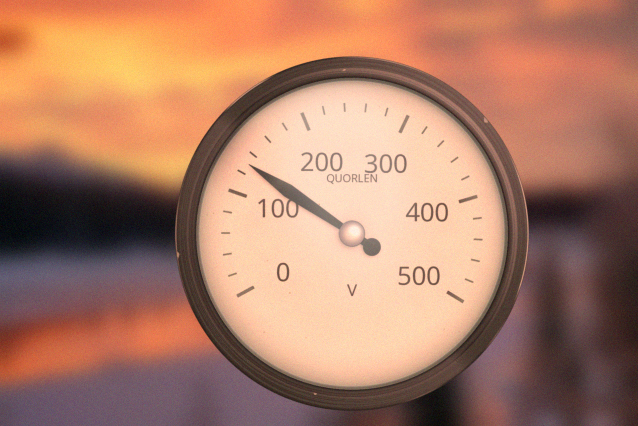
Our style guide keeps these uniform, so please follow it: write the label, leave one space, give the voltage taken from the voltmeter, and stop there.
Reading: 130 V
